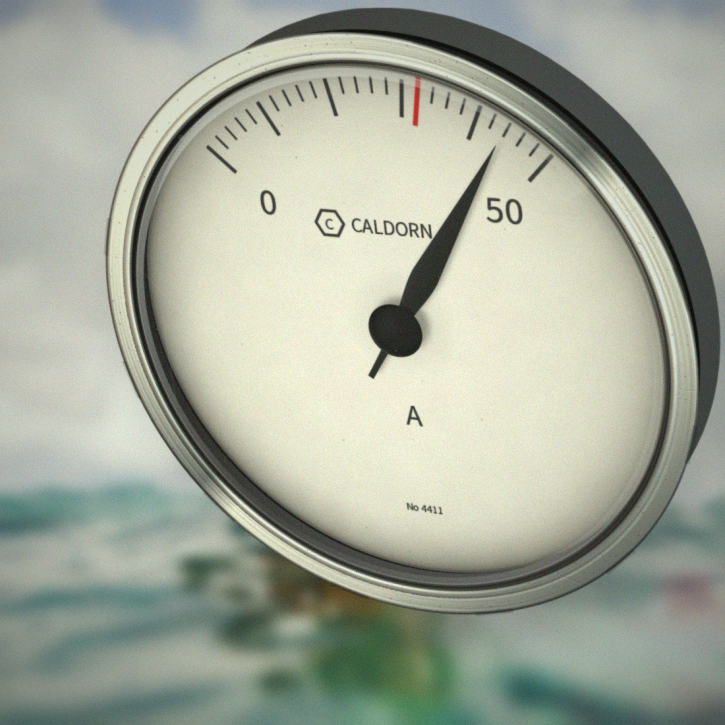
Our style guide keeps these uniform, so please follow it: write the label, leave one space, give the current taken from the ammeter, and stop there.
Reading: 44 A
